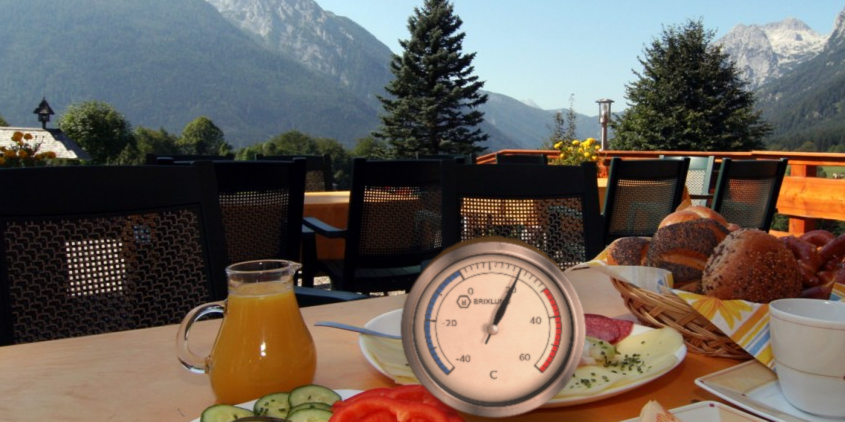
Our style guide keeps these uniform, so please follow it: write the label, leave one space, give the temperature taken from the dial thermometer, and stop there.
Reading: 20 °C
